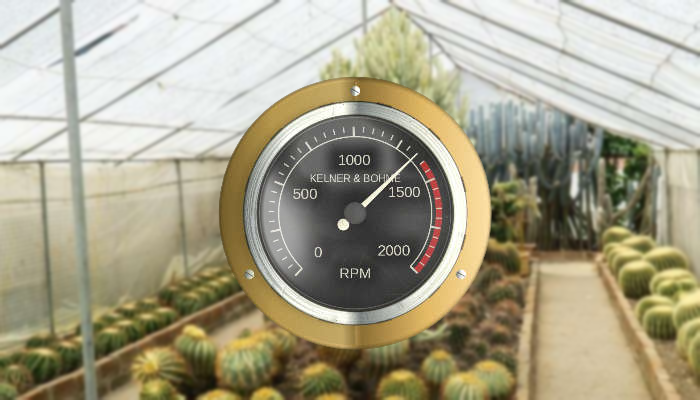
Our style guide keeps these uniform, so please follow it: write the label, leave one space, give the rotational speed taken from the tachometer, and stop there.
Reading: 1350 rpm
